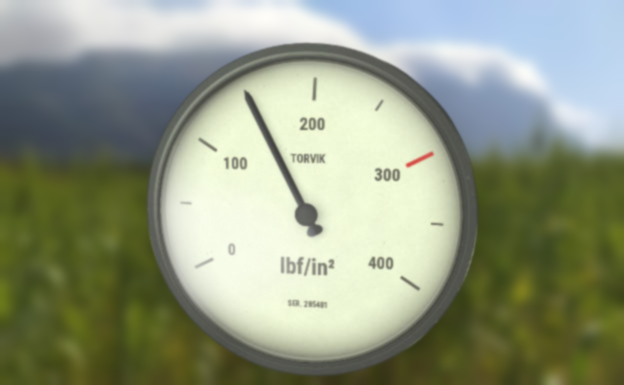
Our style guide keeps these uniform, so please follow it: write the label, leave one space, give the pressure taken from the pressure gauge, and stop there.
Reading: 150 psi
